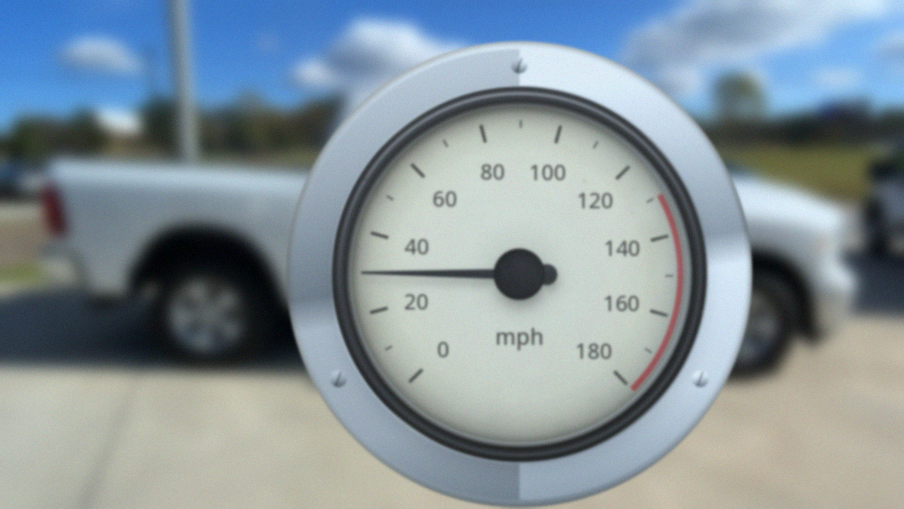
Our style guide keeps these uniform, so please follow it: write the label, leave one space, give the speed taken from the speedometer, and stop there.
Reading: 30 mph
